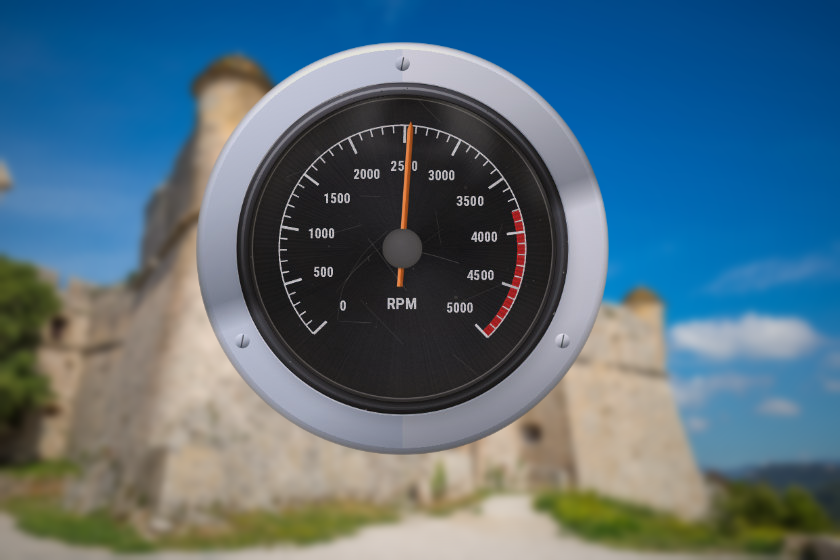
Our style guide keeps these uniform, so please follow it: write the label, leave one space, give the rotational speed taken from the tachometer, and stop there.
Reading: 2550 rpm
